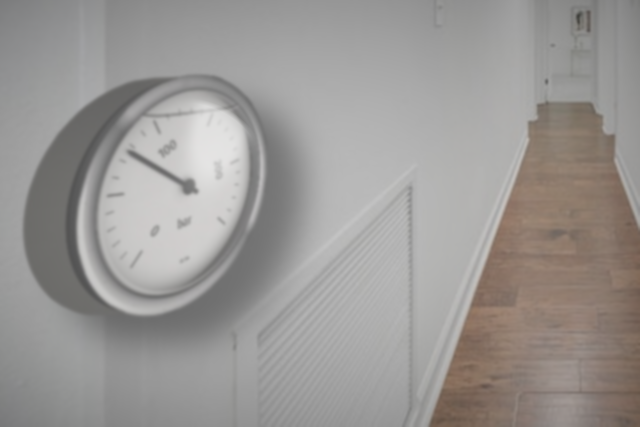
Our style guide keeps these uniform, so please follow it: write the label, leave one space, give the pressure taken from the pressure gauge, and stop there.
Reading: 75 bar
